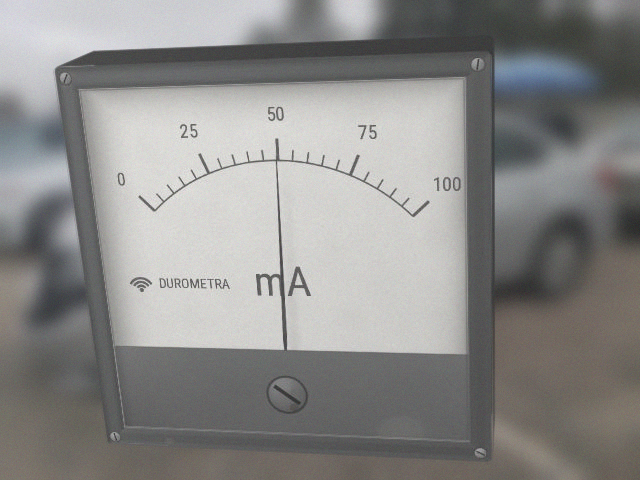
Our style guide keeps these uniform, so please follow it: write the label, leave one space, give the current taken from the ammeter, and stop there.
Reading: 50 mA
